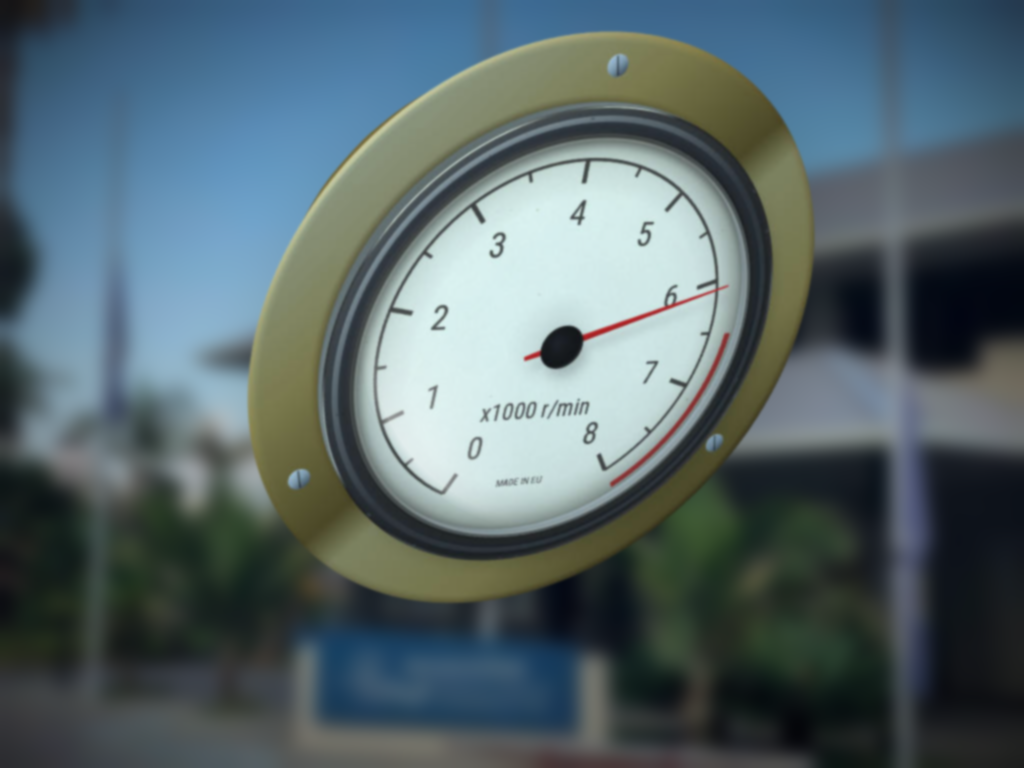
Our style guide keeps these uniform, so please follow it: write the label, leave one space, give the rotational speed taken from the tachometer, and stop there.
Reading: 6000 rpm
